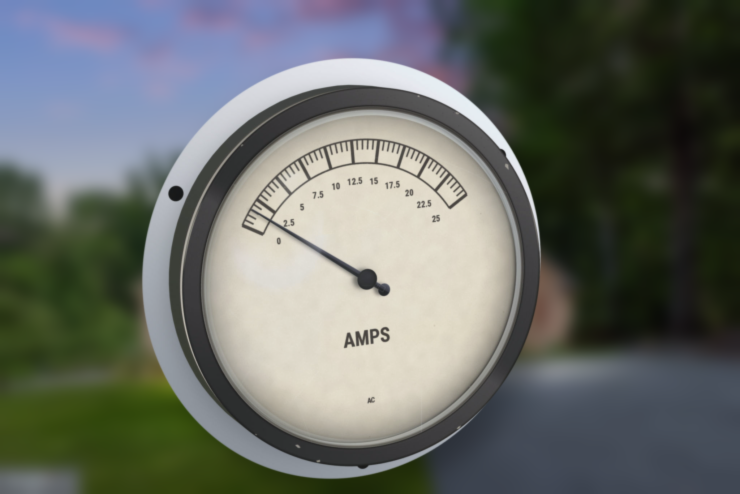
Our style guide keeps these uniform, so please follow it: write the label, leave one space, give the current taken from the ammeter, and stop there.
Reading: 1.5 A
